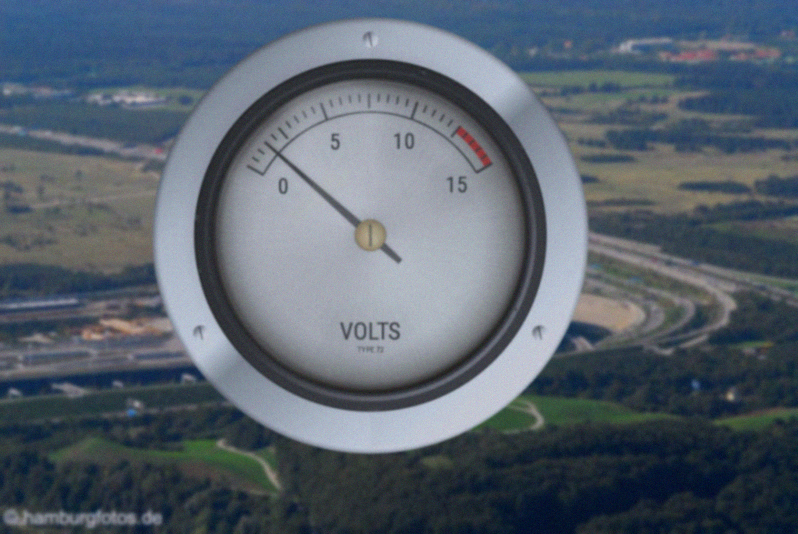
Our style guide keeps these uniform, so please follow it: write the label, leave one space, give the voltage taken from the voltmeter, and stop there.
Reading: 1.5 V
